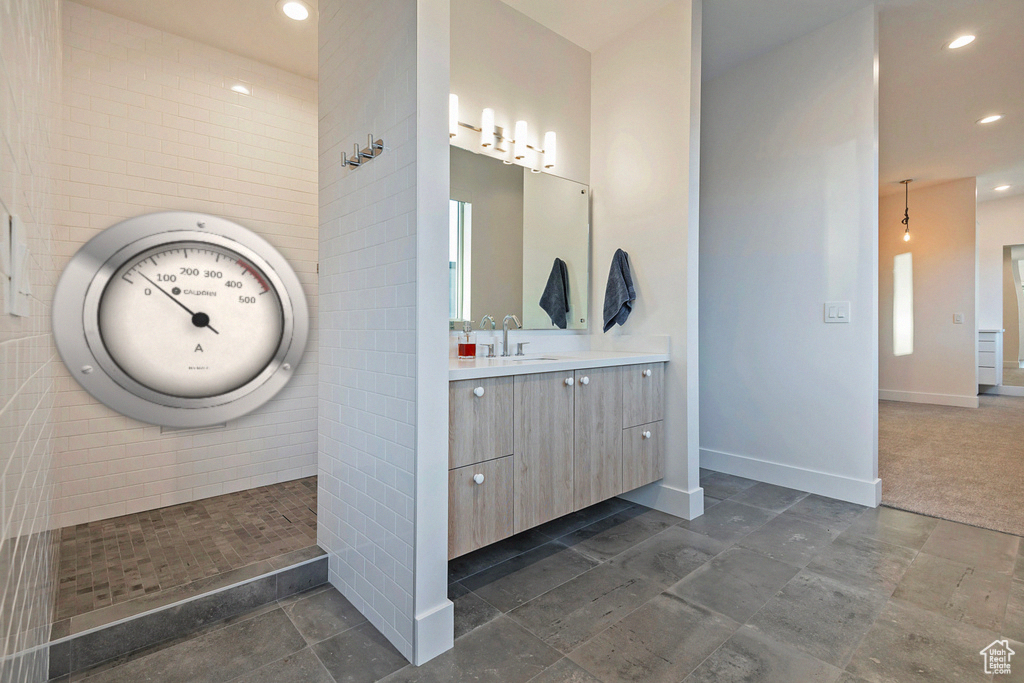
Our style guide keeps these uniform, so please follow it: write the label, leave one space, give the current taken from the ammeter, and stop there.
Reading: 40 A
